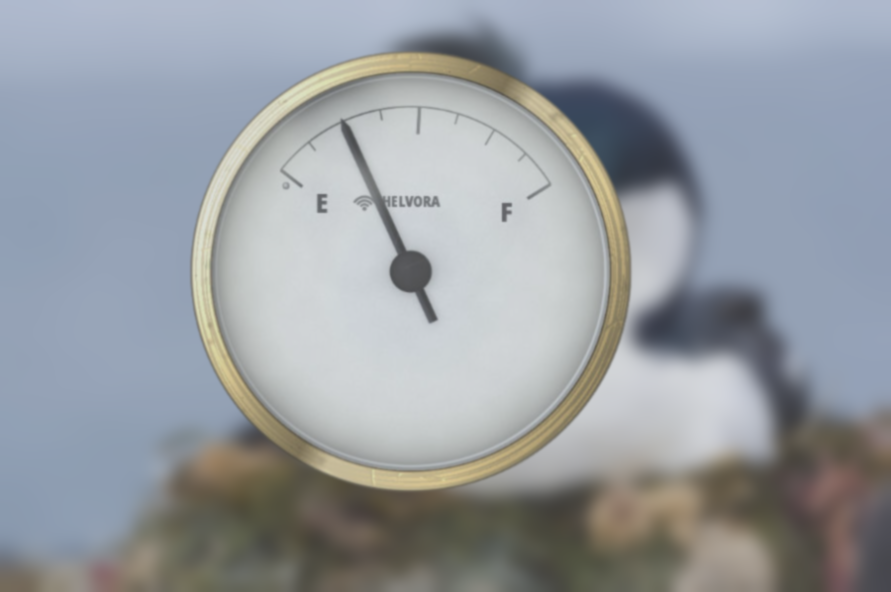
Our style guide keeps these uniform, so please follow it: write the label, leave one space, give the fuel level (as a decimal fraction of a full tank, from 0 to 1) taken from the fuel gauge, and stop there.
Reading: 0.25
